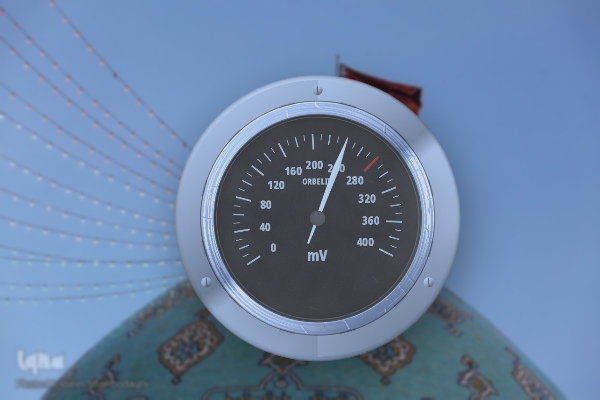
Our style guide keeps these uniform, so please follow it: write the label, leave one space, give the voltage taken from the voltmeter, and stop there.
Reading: 240 mV
